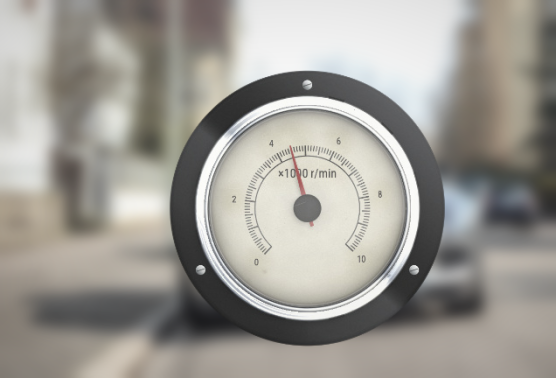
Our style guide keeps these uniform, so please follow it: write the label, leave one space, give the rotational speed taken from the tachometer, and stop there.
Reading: 4500 rpm
